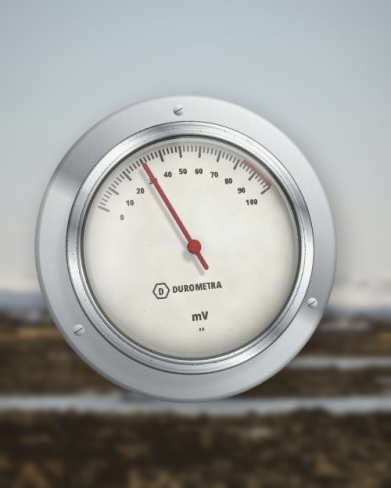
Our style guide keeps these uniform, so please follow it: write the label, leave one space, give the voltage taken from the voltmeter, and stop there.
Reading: 30 mV
